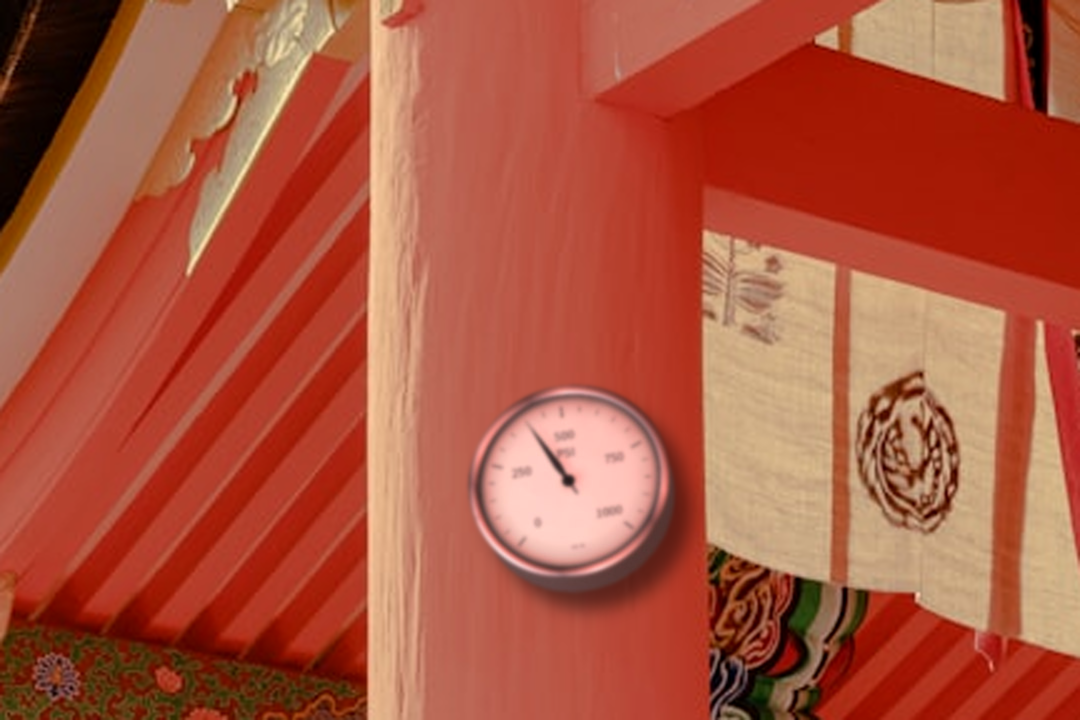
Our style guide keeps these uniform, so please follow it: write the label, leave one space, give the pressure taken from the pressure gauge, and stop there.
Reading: 400 psi
